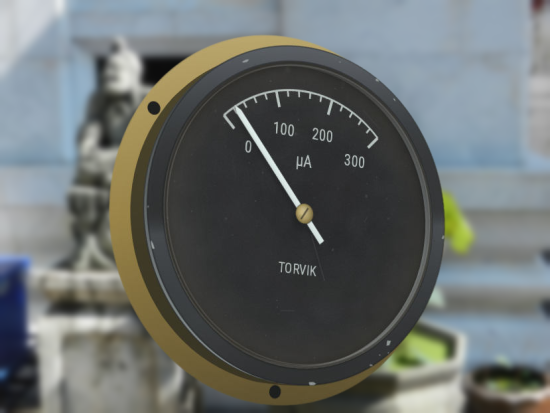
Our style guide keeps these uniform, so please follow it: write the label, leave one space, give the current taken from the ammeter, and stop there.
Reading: 20 µA
